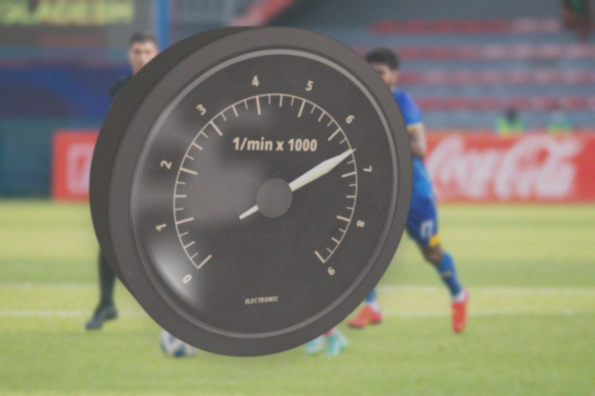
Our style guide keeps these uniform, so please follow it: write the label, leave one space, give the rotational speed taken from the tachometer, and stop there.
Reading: 6500 rpm
